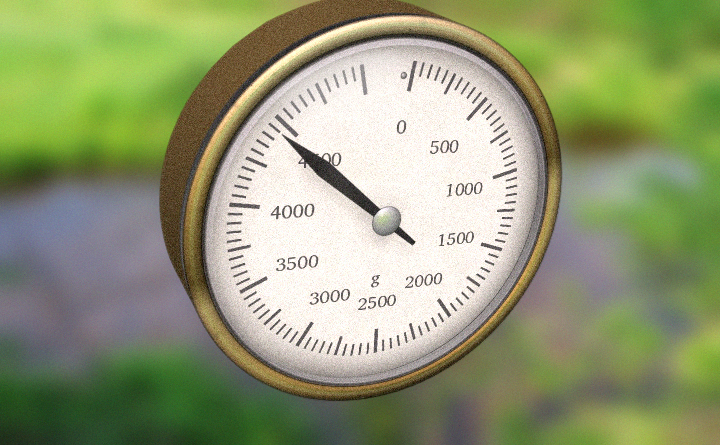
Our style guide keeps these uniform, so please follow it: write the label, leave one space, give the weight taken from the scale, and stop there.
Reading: 4450 g
